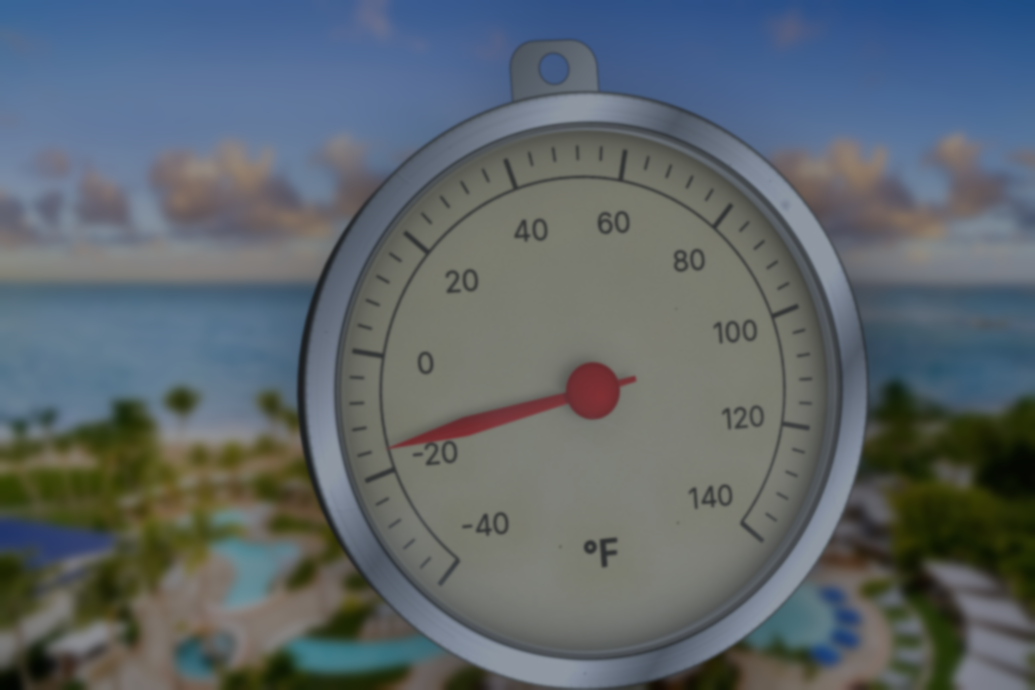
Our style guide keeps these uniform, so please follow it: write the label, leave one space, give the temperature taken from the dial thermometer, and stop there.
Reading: -16 °F
